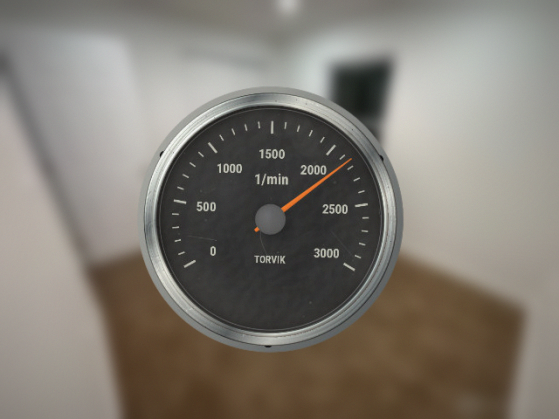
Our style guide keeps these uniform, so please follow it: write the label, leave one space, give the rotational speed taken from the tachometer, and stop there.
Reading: 2150 rpm
